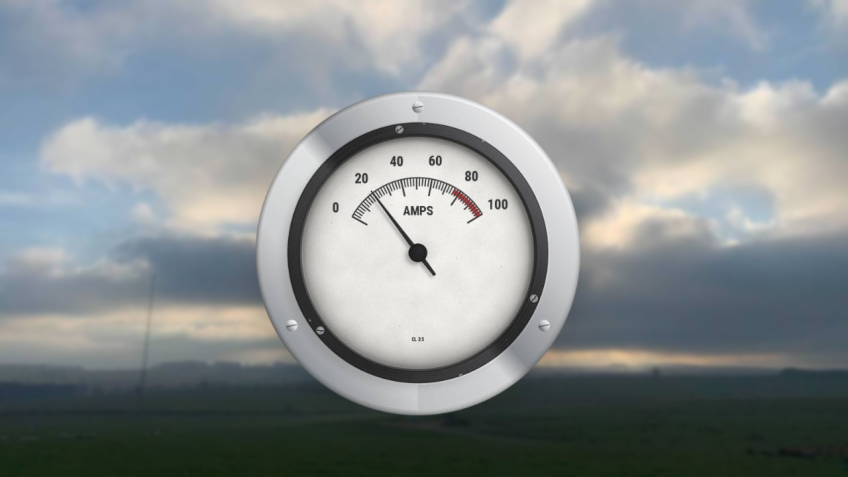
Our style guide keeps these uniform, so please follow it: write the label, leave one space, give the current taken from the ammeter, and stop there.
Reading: 20 A
